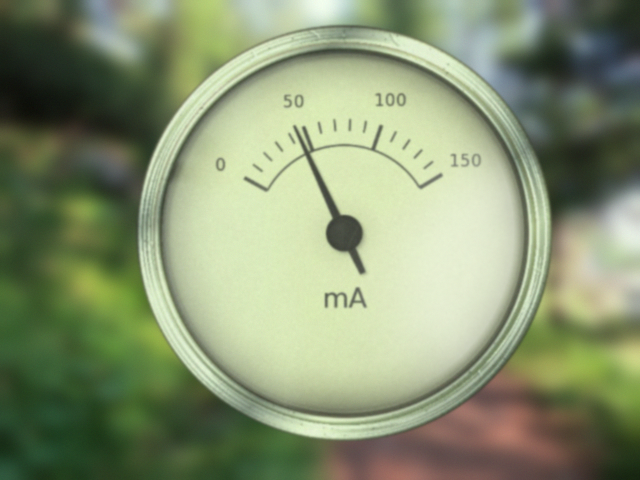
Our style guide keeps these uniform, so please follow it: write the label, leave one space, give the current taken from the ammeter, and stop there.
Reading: 45 mA
